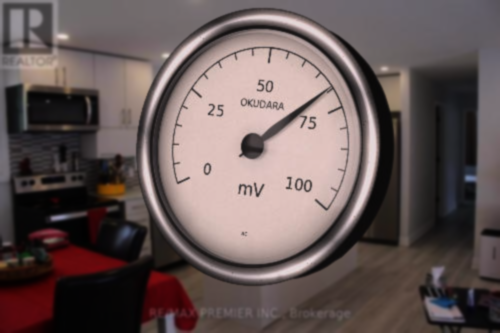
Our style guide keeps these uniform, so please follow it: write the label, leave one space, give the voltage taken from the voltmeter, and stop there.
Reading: 70 mV
